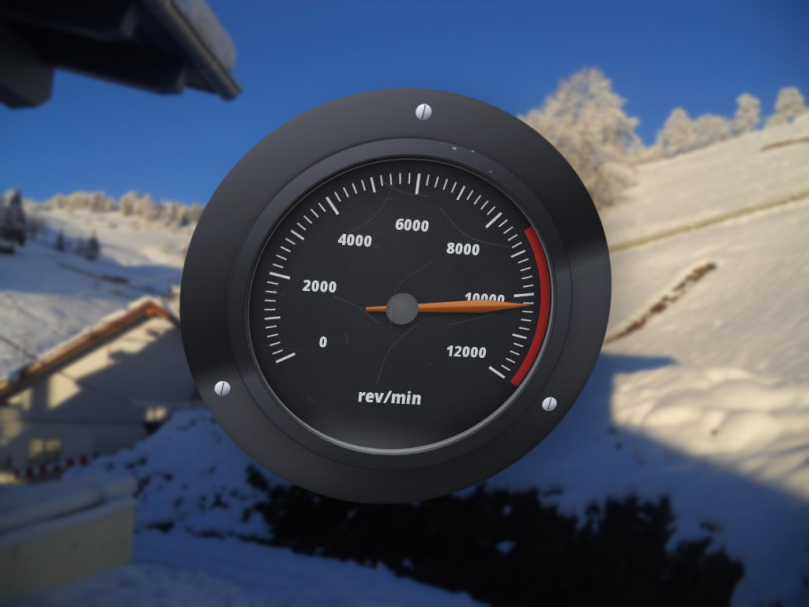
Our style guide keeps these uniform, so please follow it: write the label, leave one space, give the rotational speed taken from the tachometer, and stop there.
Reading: 10200 rpm
